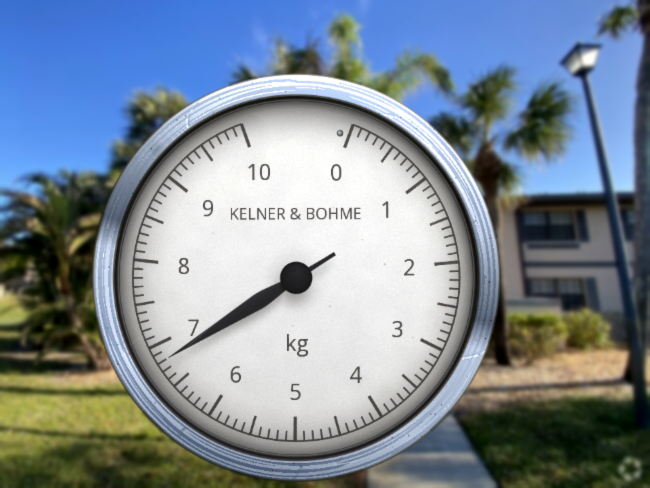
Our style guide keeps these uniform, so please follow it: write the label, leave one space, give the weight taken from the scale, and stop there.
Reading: 6.8 kg
